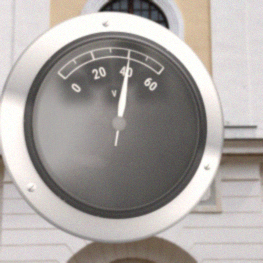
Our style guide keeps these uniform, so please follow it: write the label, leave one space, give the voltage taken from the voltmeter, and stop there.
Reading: 40 V
